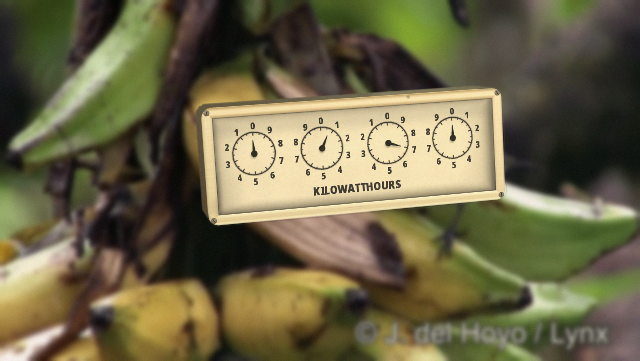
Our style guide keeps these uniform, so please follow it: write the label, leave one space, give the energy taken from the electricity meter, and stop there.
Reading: 70 kWh
